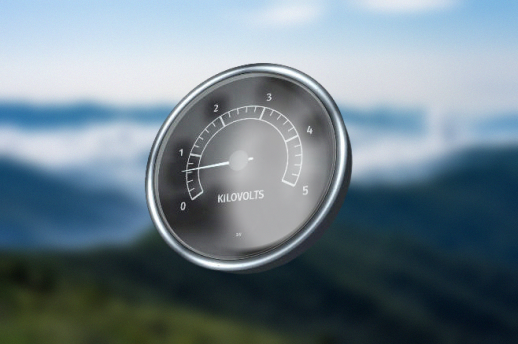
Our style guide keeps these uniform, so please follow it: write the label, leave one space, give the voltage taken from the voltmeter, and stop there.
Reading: 0.6 kV
